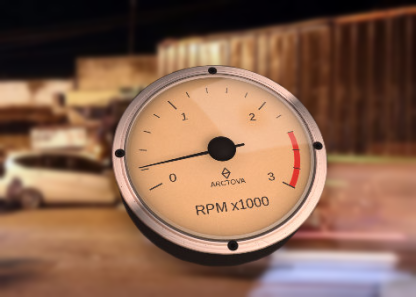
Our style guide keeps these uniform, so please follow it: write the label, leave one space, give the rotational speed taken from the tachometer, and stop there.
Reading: 200 rpm
